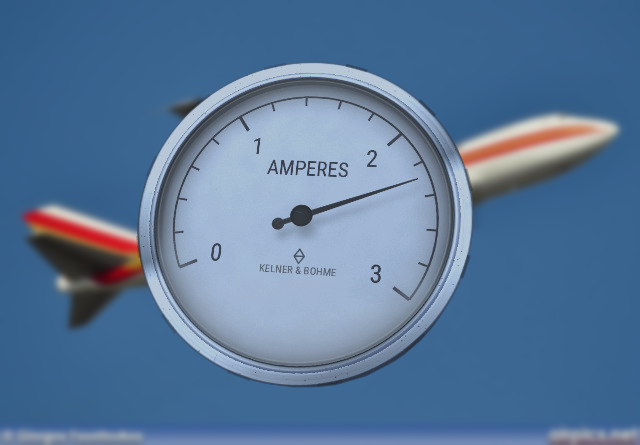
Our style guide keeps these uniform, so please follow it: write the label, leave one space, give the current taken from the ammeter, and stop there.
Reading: 2.3 A
